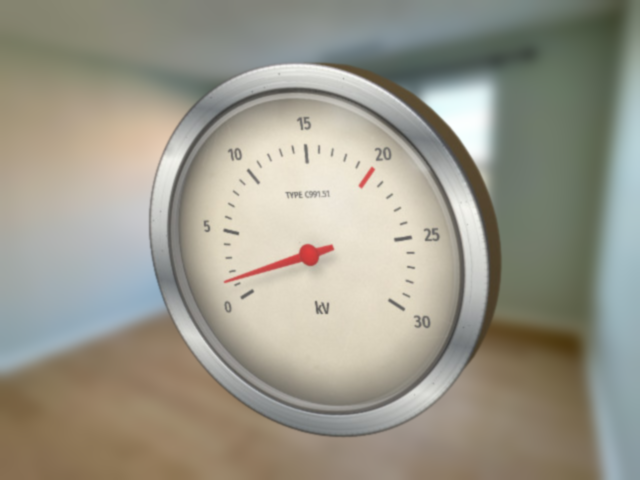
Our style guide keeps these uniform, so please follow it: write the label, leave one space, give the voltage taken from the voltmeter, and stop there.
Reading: 1.5 kV
